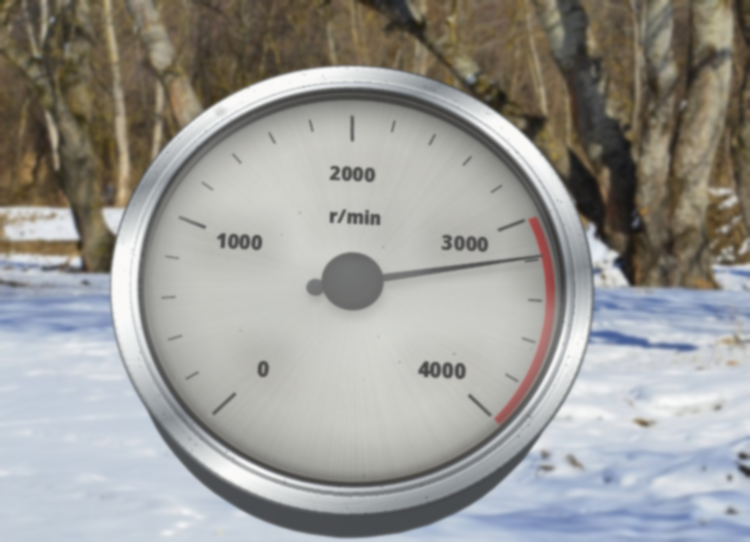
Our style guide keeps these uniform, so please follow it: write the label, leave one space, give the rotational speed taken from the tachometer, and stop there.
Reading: 3200 rpm
